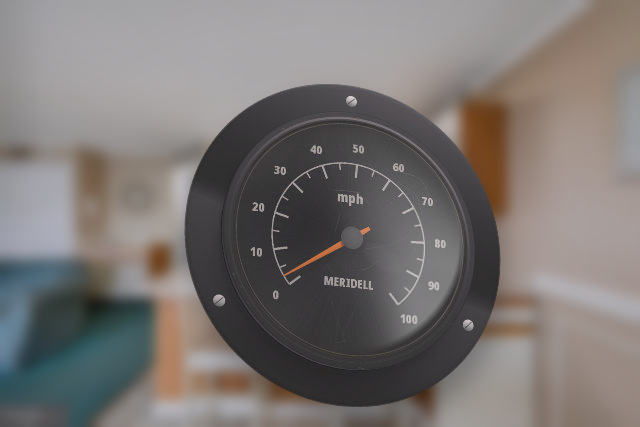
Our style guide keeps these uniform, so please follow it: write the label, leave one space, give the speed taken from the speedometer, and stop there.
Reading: 2.5 mph
